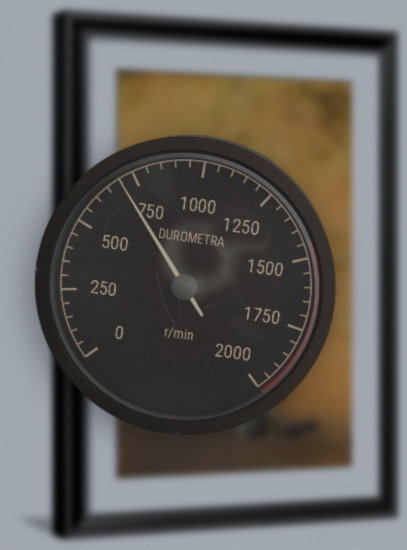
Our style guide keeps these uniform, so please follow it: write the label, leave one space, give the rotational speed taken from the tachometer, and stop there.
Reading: 700 rpm
